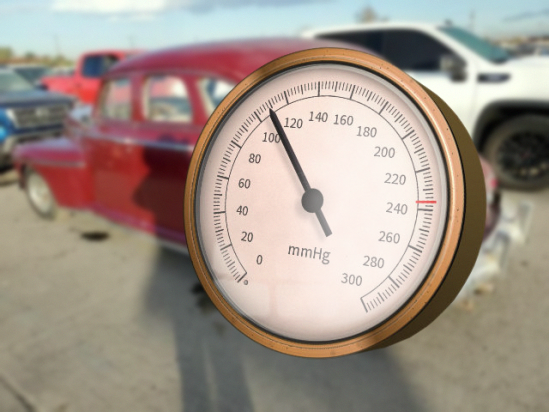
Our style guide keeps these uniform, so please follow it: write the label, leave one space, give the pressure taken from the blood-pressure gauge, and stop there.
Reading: 110 mmHg
